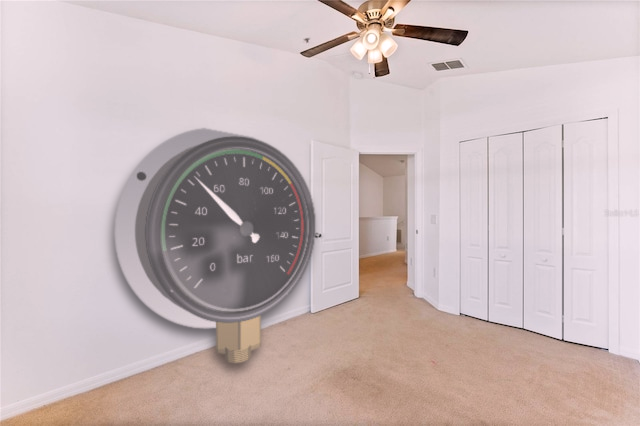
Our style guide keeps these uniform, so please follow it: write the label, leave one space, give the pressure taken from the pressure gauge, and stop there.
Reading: 52.5 bar
